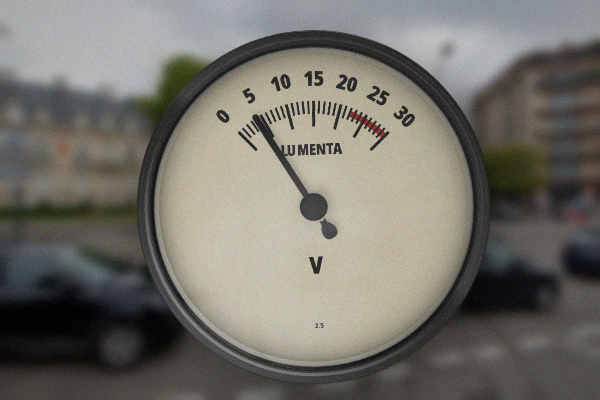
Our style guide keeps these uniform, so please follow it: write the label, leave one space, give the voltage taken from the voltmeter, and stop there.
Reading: 4 V
